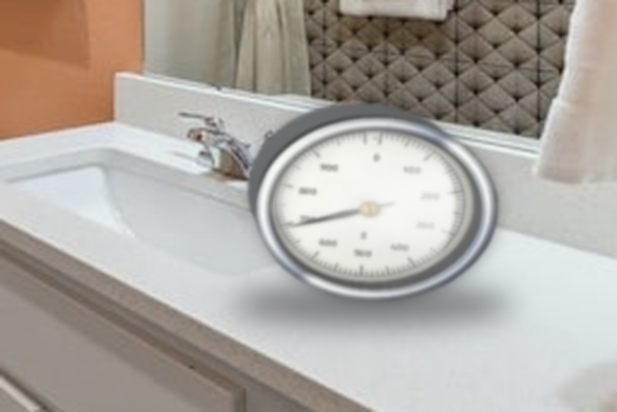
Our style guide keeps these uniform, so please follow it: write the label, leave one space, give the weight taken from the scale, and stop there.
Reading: 700 g
